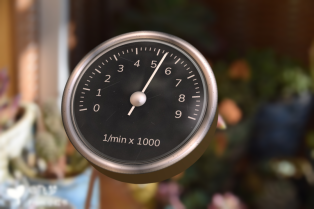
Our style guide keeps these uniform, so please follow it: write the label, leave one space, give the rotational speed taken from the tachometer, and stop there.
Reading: 5400 rpm
